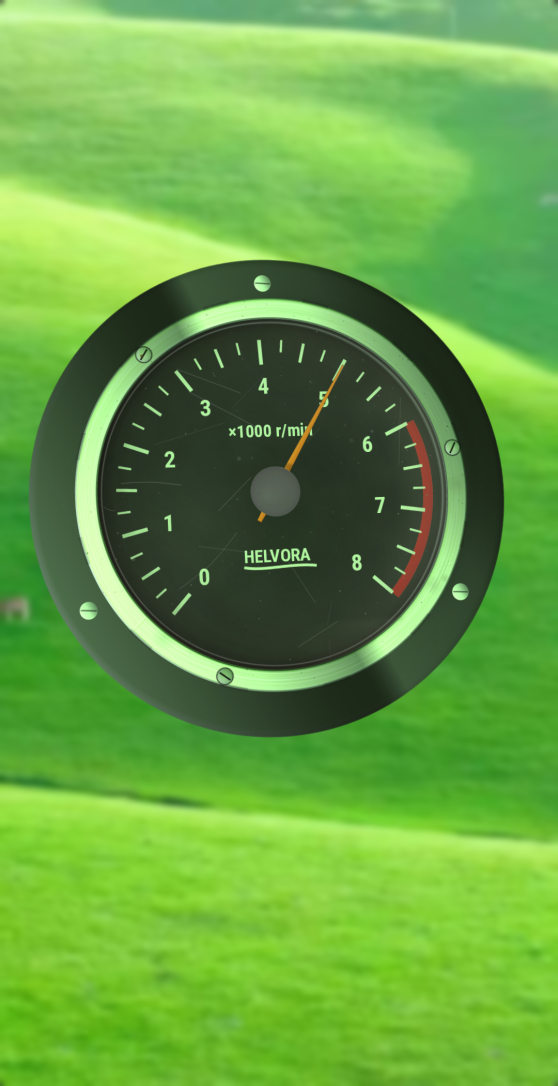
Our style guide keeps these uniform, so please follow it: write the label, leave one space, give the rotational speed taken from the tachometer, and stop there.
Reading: 5000 rpm
